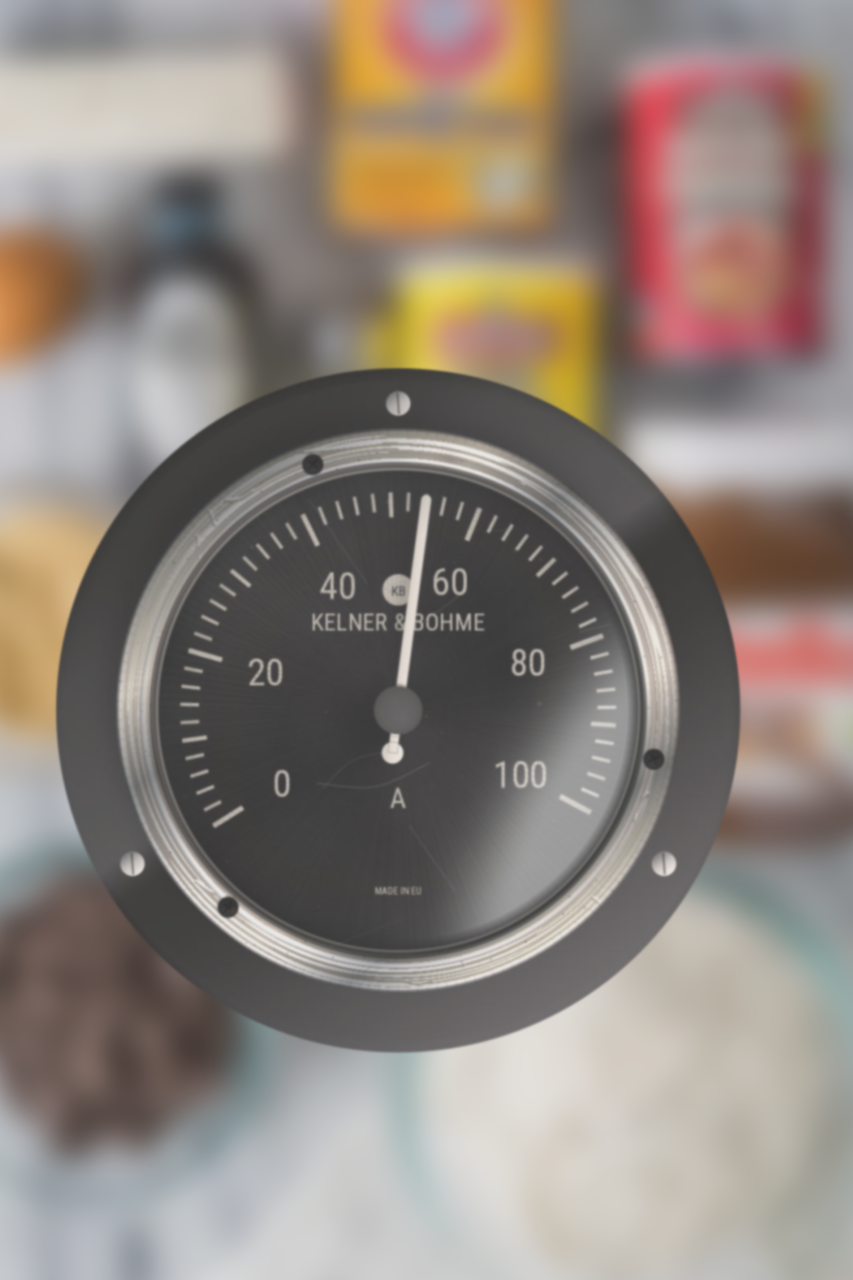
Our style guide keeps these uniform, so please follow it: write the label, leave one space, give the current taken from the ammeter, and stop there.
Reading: 54 A
